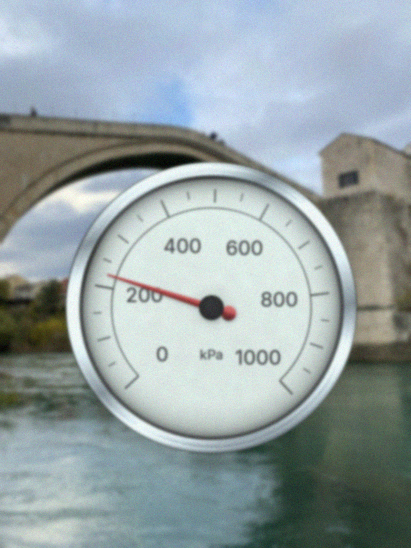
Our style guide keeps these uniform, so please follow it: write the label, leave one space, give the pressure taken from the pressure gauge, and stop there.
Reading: 225 kPa
